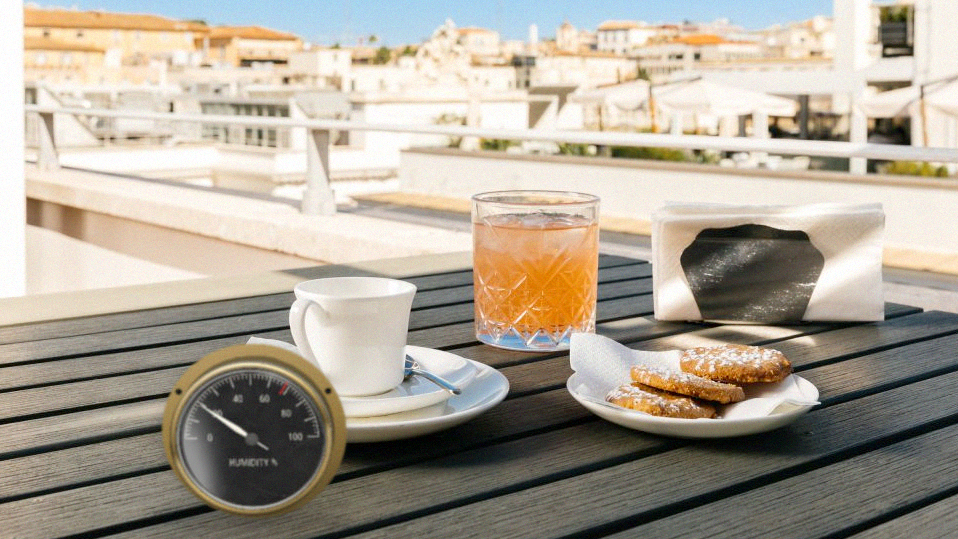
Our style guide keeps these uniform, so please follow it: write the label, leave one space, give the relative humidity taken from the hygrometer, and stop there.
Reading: 20 %
